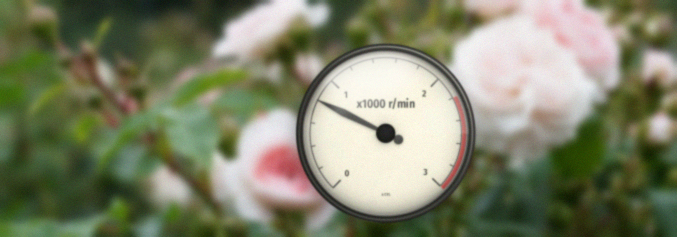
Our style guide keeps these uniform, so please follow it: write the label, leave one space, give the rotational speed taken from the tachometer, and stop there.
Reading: 800 rpm
